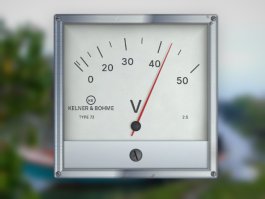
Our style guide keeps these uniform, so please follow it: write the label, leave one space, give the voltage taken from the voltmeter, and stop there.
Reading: 42.5 V
